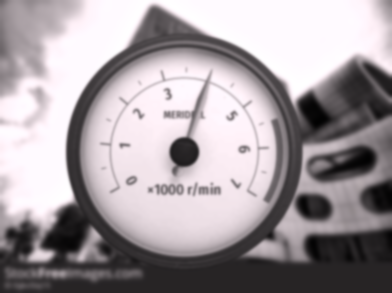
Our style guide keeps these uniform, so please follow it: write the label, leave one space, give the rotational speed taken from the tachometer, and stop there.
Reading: 4000 rpm
